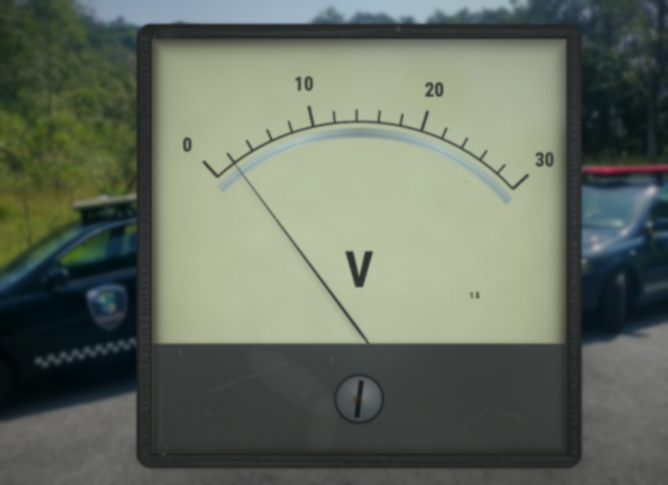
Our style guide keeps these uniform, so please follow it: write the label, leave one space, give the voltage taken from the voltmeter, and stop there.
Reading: 2 V
